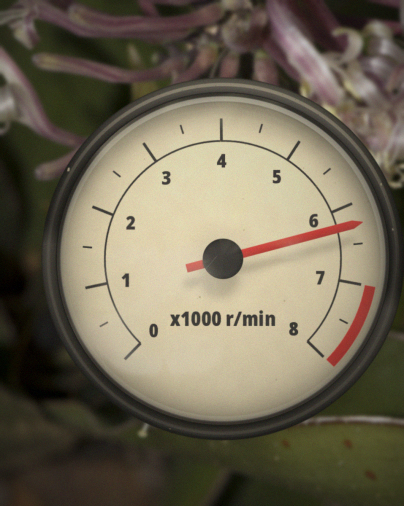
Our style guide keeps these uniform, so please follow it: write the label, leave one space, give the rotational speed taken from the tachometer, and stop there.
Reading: 6250 rpm
